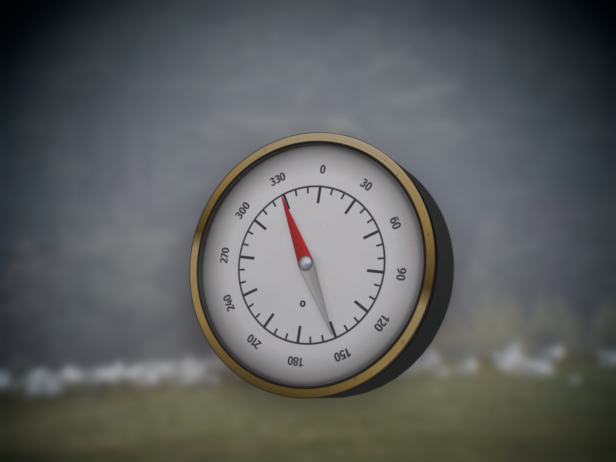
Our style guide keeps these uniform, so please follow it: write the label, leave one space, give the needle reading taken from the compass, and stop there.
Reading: 330 °
